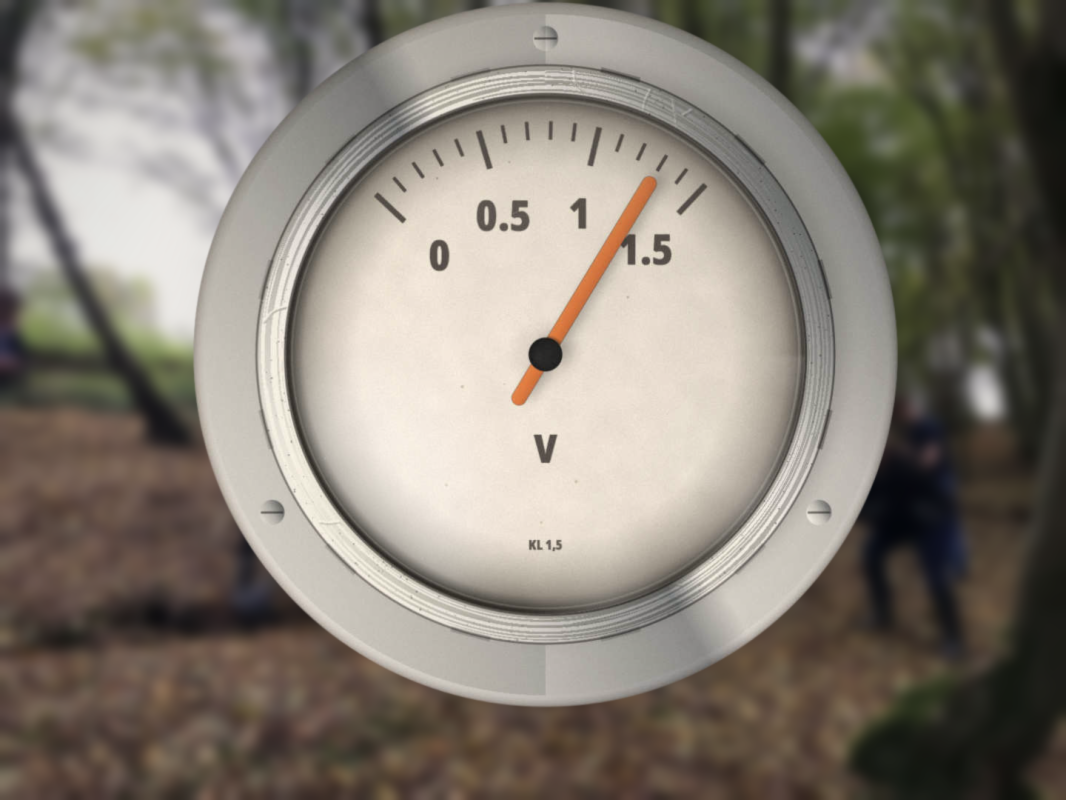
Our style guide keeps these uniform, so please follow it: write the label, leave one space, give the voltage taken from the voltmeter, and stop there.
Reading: 1.3 V
